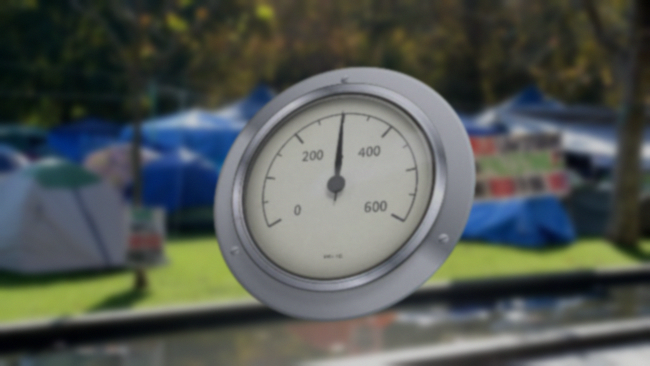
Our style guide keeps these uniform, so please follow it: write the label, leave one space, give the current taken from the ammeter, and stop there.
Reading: 300 A
